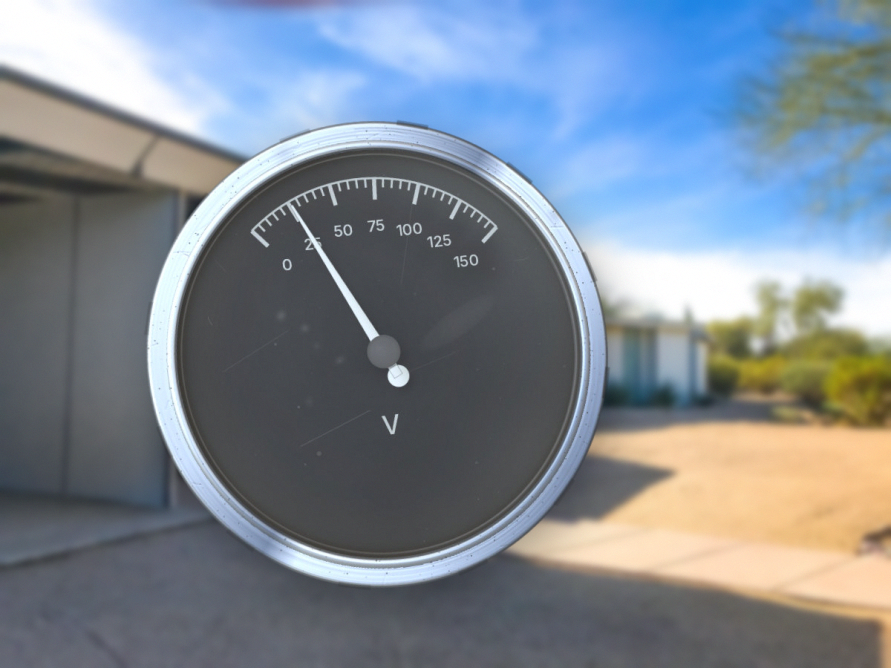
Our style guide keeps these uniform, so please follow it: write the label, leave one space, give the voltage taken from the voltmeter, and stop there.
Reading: 25 V
